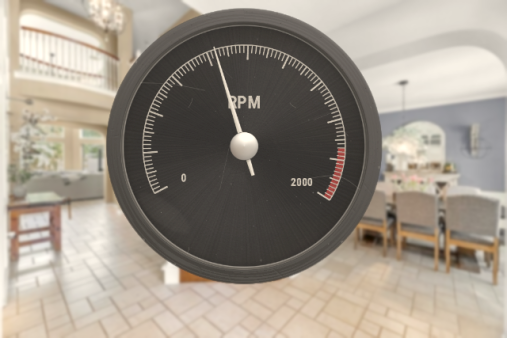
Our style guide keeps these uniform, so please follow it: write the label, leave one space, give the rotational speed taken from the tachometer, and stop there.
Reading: 840 rpm
